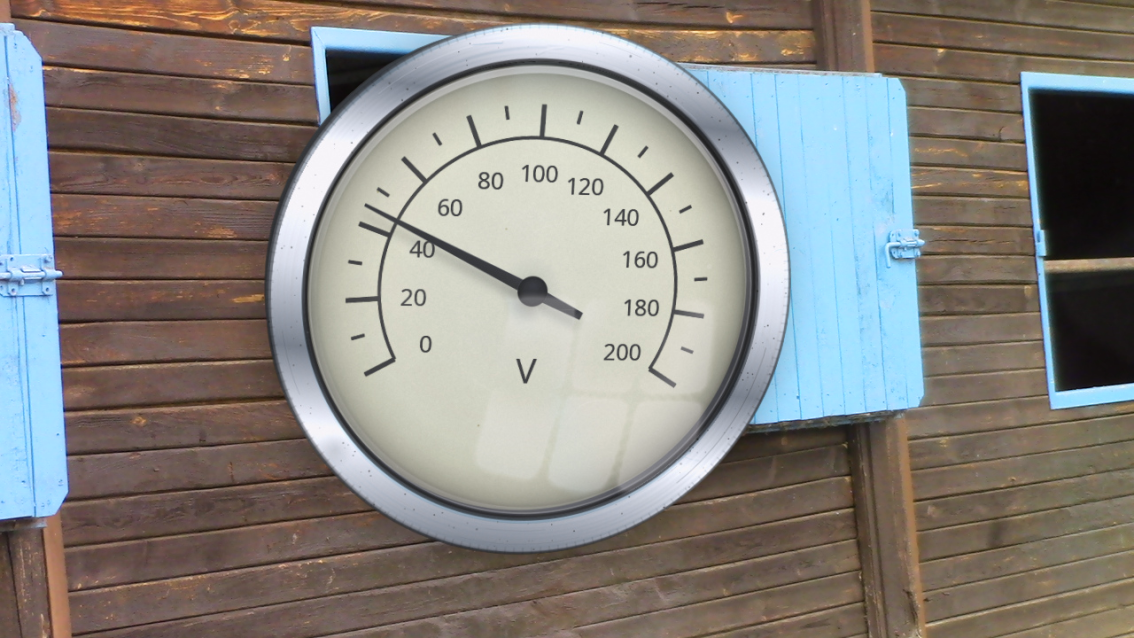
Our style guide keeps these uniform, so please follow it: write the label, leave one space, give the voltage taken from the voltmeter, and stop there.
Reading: 45 V
